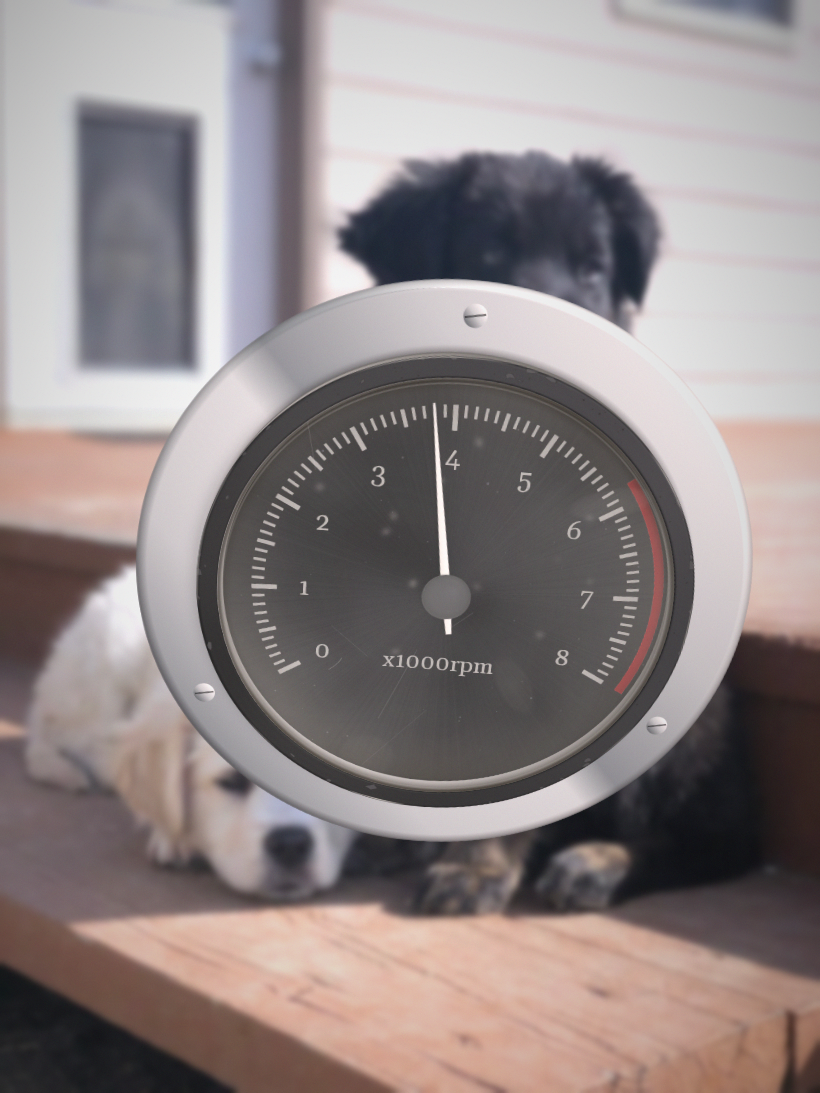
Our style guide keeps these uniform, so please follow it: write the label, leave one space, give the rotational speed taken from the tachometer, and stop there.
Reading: 3800 rpm
